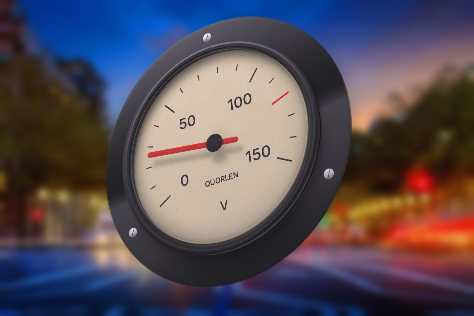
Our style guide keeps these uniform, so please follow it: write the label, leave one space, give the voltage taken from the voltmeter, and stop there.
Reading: 25 V
